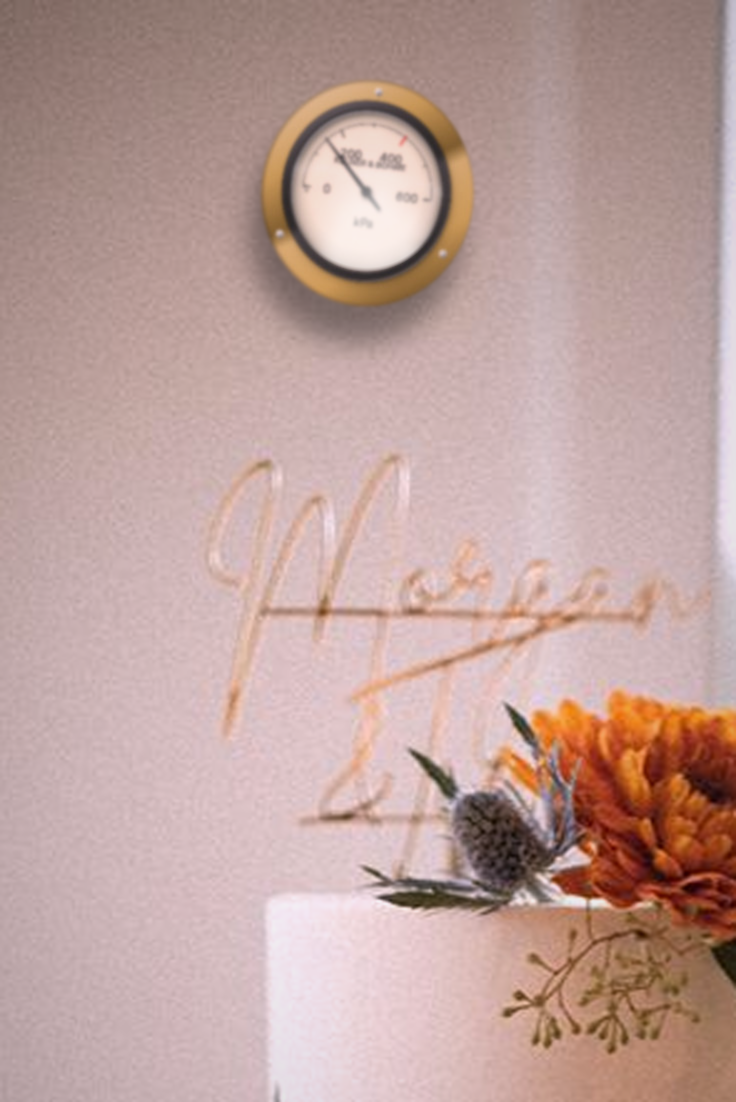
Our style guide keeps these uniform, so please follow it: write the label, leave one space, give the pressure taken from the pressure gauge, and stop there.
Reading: 150 kPa
